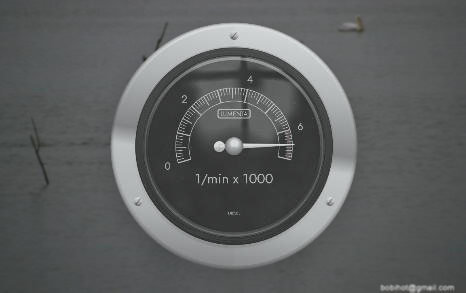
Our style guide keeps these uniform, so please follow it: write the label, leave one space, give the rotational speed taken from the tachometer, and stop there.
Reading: 6500 rpm
